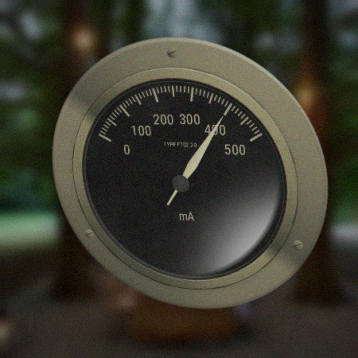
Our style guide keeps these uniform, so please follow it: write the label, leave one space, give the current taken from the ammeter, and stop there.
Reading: 400 mA
